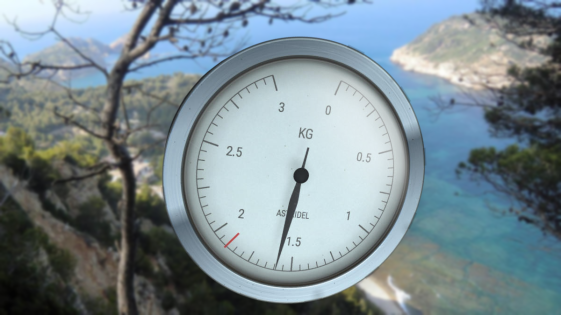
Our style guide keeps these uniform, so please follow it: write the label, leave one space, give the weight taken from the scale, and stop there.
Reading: 1.6 kg
